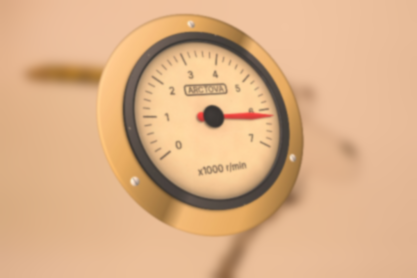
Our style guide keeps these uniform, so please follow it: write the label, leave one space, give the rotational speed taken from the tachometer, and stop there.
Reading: 6200 rpm
